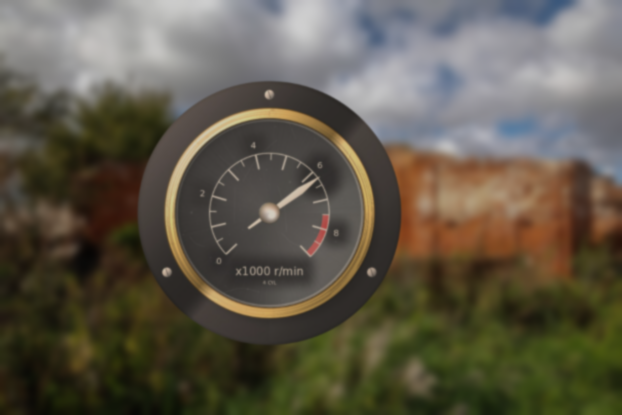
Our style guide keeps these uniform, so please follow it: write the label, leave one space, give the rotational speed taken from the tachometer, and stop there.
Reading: 6250 rpm
